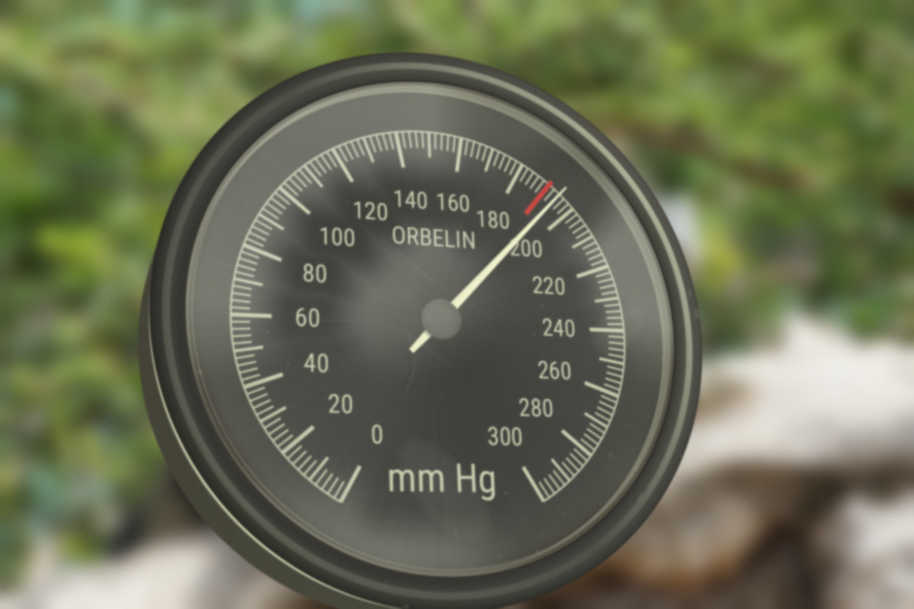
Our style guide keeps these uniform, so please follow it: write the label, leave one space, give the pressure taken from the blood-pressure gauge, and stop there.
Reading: 194 mmHg
